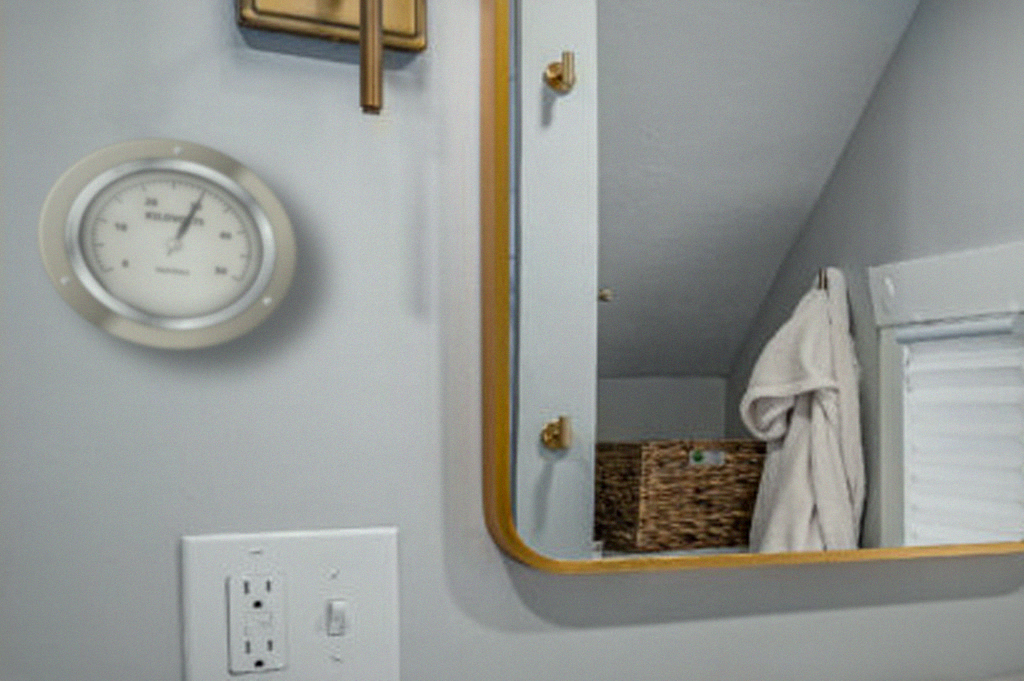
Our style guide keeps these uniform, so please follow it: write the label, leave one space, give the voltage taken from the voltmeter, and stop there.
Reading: 30 kV
